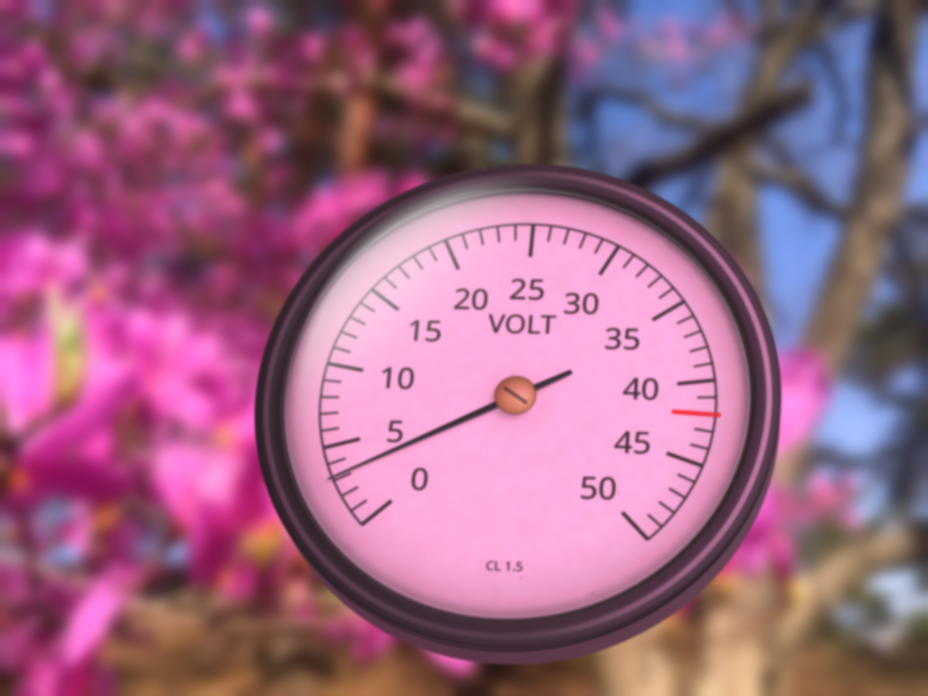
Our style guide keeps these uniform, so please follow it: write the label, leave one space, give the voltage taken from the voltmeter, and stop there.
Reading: 3 V
